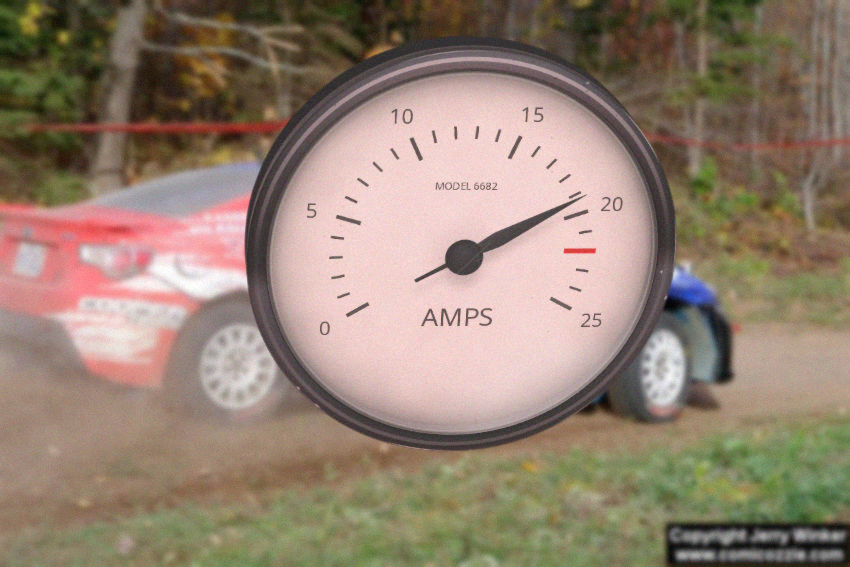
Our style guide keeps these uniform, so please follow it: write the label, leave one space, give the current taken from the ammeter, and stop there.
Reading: 19 A
